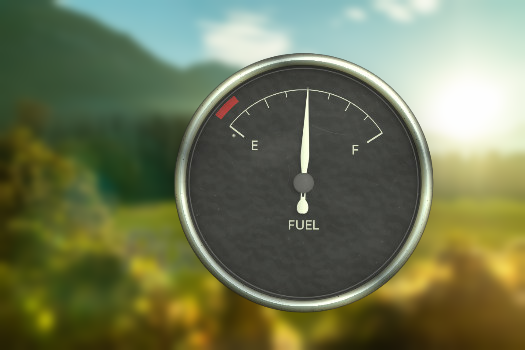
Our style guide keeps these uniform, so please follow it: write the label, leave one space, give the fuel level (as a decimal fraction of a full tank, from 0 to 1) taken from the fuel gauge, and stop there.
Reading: 0.5
